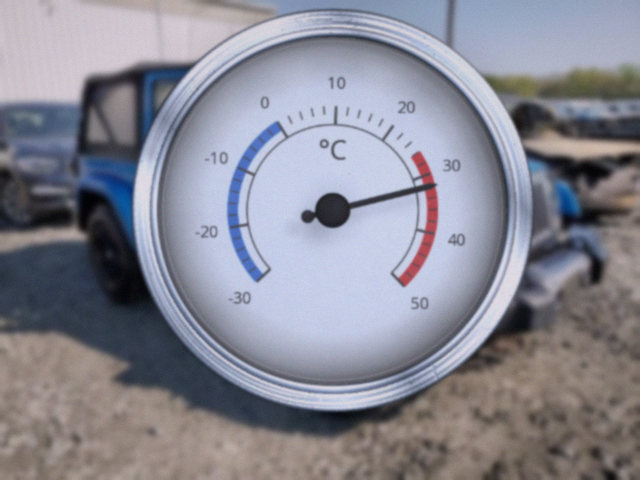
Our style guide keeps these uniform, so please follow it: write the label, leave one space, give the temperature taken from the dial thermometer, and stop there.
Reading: 32 °C
